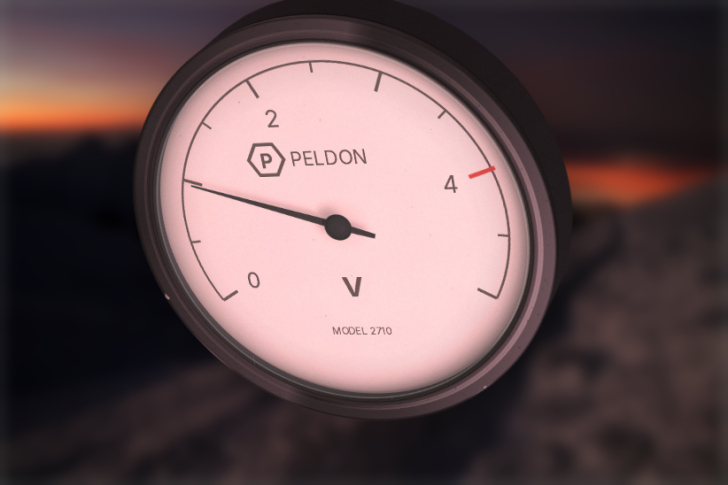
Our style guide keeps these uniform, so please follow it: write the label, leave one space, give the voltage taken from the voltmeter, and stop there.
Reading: 1 V
